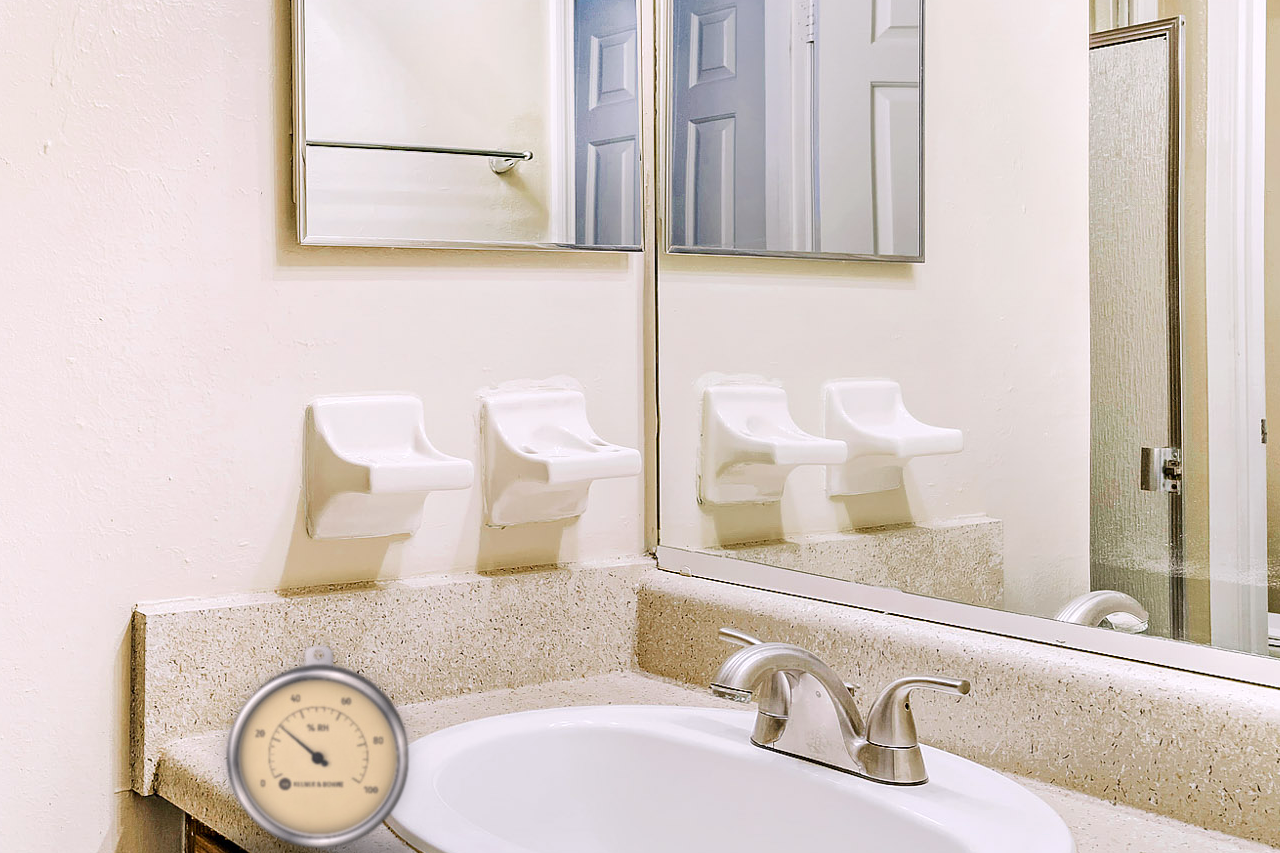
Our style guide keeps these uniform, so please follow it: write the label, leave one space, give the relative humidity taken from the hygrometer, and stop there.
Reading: 28 %
